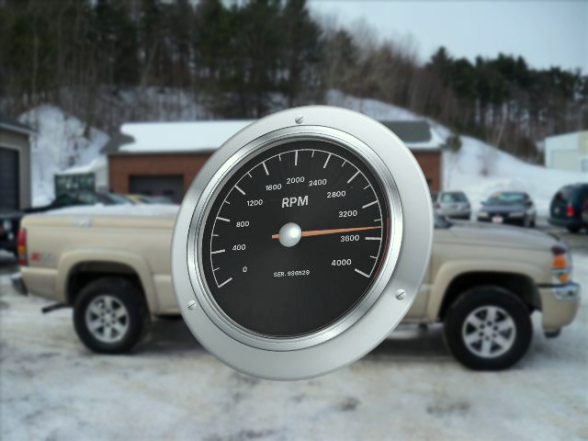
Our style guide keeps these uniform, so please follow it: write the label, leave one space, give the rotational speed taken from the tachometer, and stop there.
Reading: 3500 rpm
